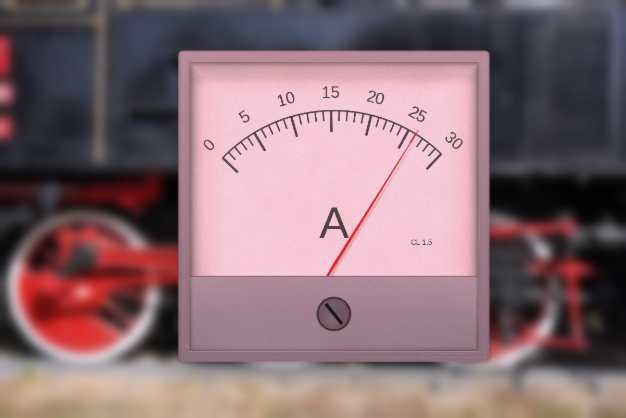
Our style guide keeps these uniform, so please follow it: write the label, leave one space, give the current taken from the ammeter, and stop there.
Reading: 26 A
